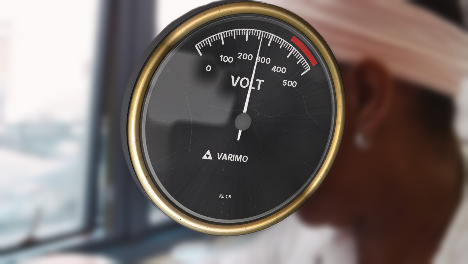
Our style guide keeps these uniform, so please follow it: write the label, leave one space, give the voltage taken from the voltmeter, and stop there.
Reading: 250 V
